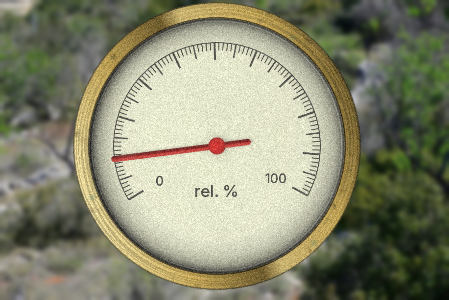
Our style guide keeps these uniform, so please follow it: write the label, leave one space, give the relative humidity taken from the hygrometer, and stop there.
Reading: 10 %
